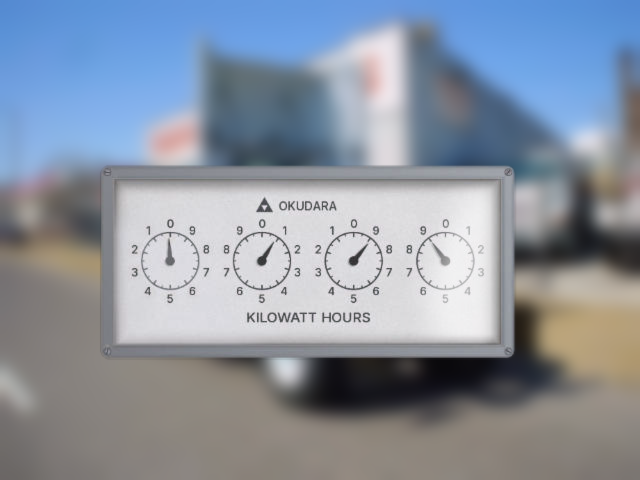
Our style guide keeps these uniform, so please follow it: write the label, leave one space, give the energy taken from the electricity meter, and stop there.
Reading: 89 kWh
